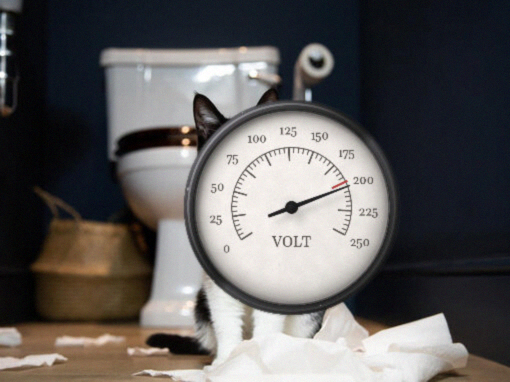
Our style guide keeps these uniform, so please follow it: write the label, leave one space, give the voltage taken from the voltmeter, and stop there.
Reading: 200 V
